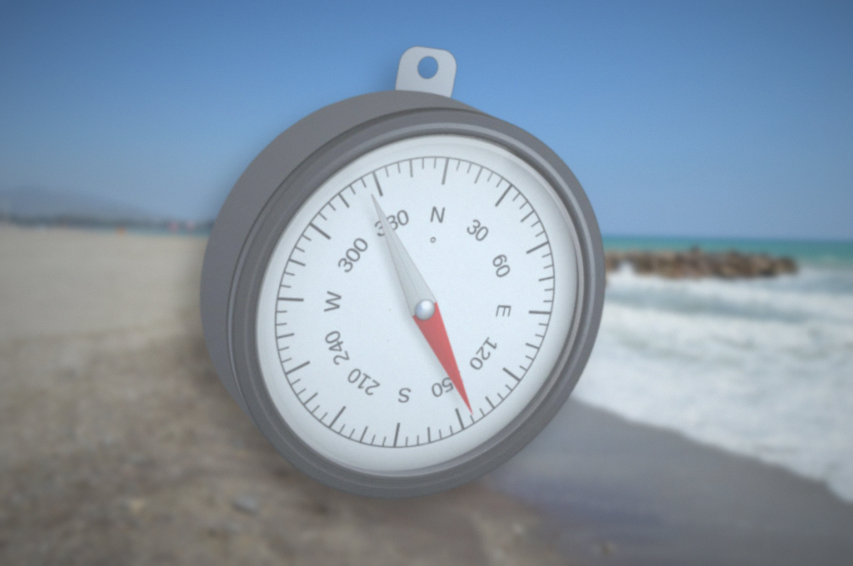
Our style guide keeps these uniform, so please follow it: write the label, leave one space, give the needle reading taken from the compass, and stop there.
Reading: 145 °
